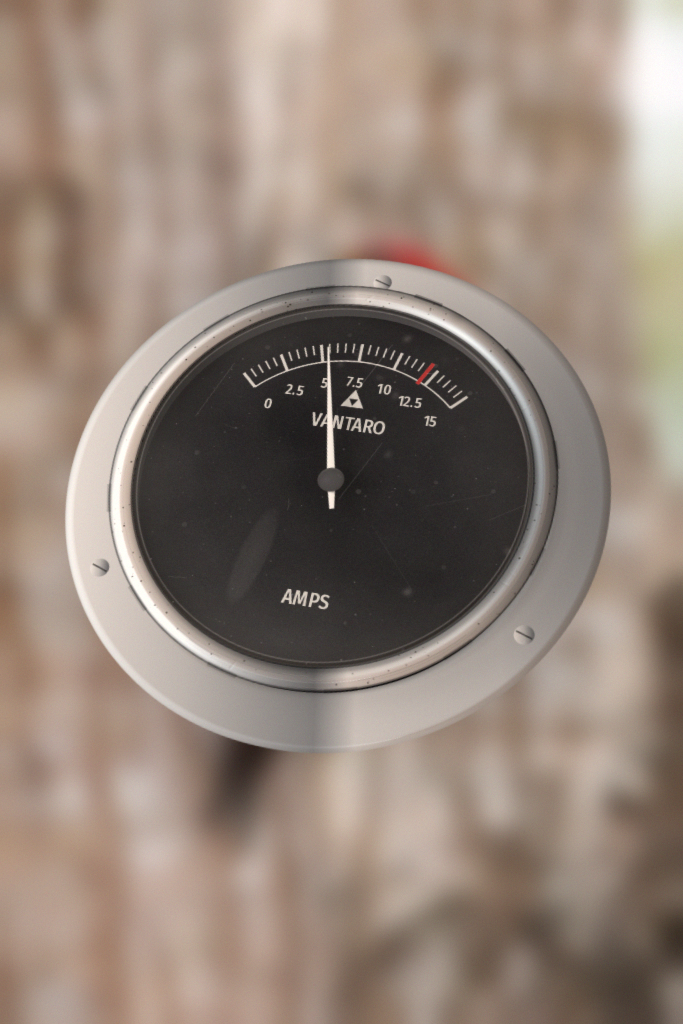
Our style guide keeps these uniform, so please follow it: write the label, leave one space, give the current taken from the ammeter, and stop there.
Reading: 5.5 A
